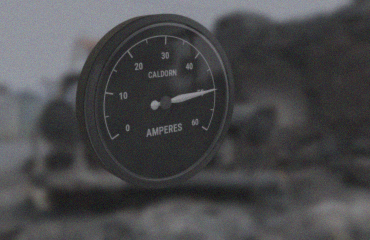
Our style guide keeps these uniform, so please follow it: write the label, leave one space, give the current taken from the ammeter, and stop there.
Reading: 50 A
